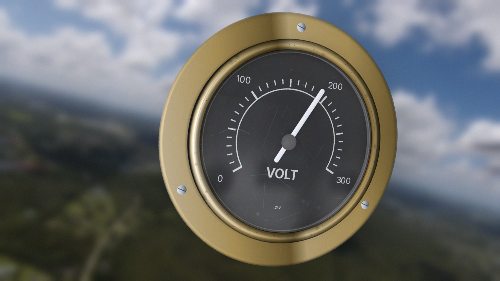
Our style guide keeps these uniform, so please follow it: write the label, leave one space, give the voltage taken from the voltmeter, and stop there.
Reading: 190 V
